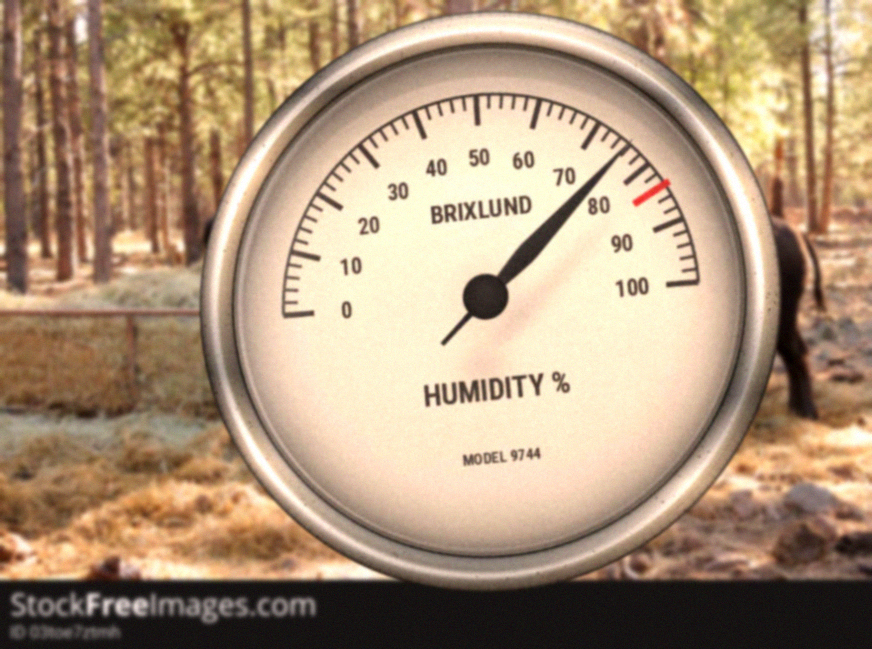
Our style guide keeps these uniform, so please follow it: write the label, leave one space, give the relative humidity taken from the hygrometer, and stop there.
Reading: 76 %
